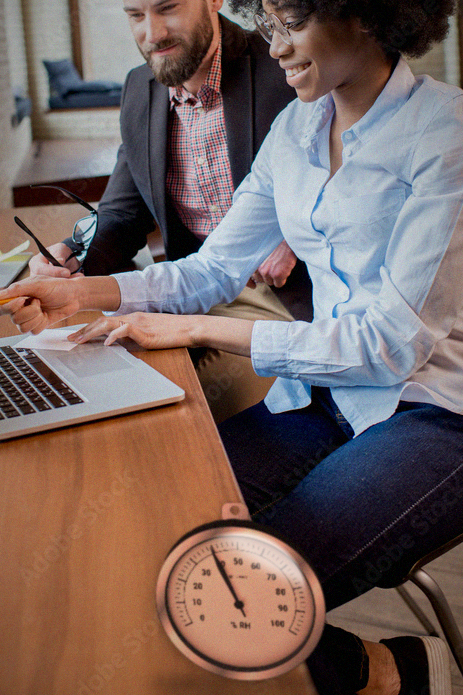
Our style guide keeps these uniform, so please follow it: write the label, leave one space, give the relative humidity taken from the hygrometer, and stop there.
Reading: 40 %
